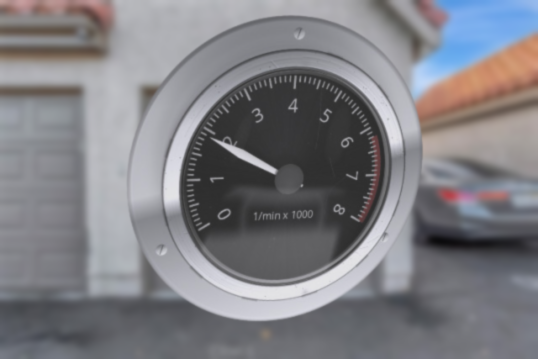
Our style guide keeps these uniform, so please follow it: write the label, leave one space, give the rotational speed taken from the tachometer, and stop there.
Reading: 1900 rpm
